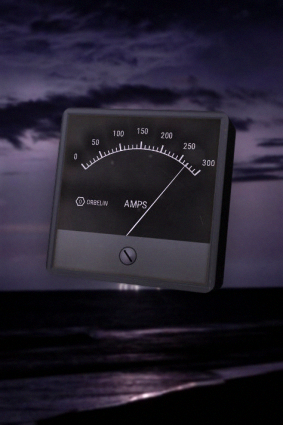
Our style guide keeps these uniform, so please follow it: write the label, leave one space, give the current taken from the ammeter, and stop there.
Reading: 270 A
